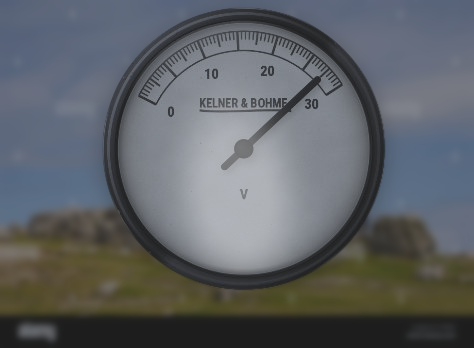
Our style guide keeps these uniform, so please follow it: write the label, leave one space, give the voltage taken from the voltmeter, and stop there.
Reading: 27.5 V
